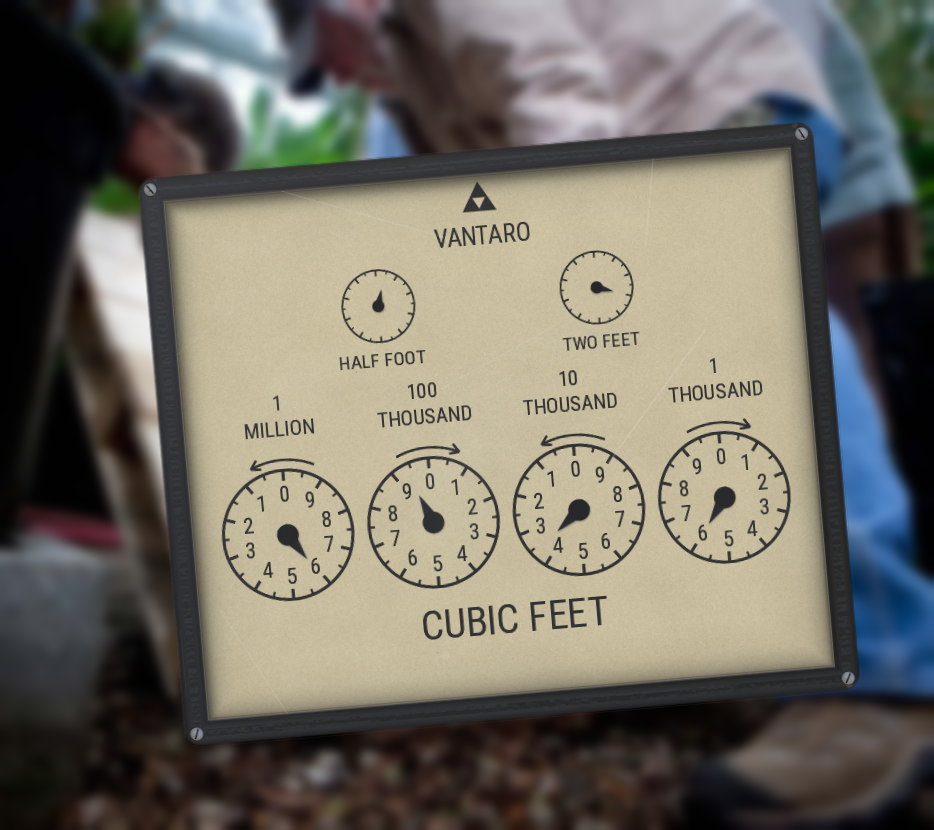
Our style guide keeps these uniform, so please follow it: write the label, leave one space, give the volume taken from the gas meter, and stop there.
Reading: 593600 ft³
